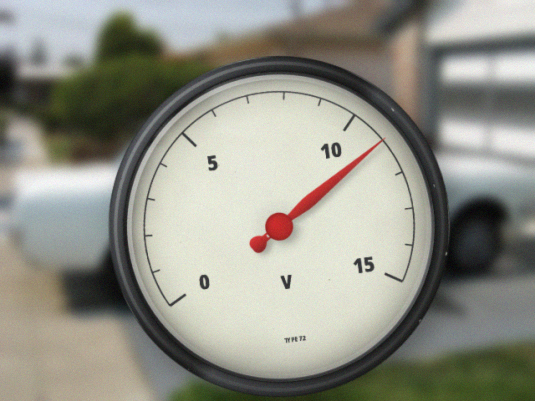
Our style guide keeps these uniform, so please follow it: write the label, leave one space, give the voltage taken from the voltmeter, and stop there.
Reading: 11 V
